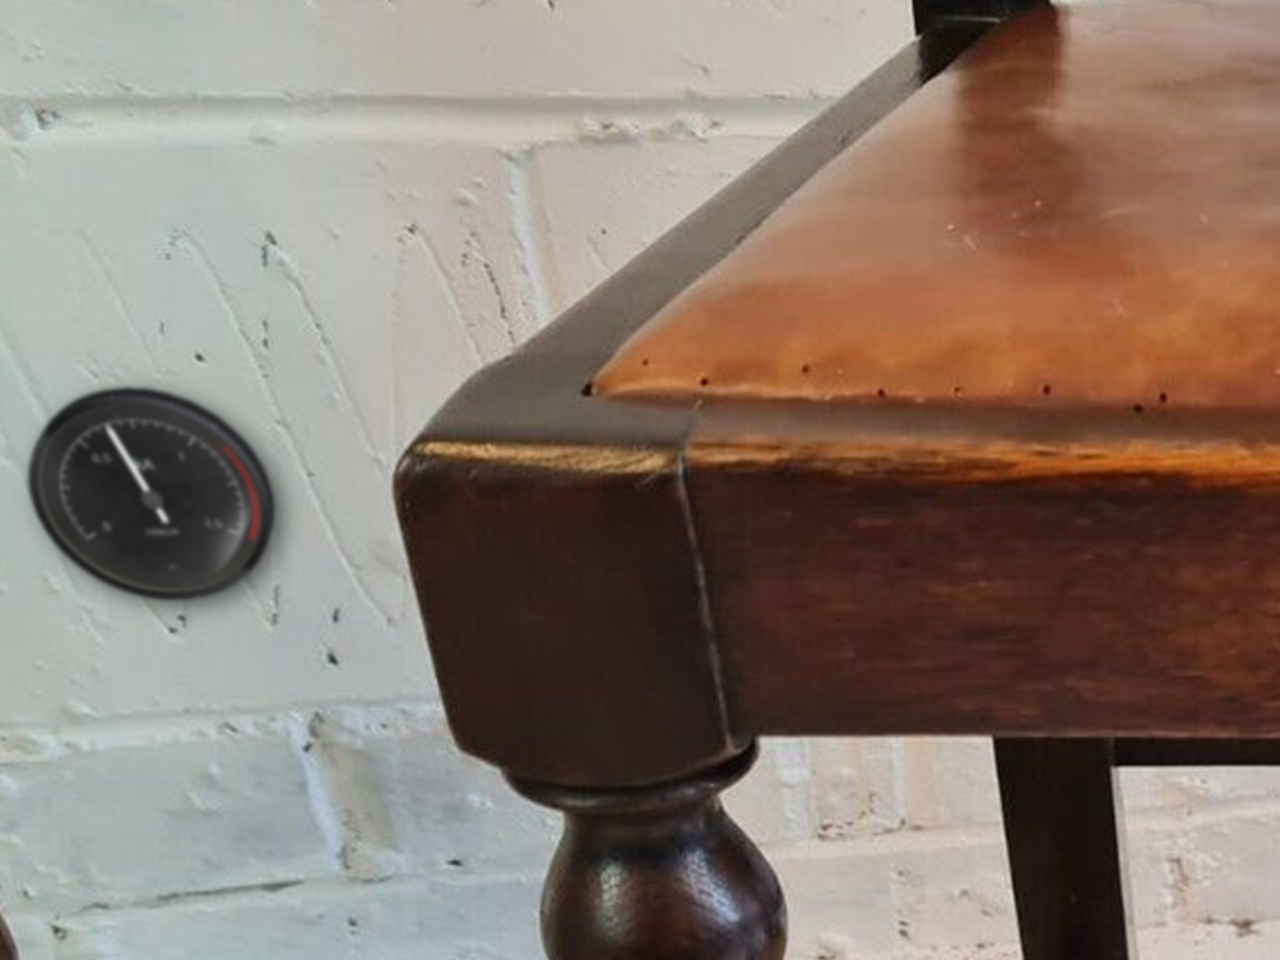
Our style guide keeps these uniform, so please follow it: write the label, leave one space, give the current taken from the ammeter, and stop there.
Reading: 0.65 kA
